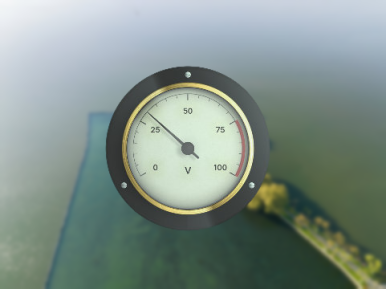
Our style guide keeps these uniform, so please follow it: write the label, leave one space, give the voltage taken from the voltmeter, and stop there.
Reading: 30 V
